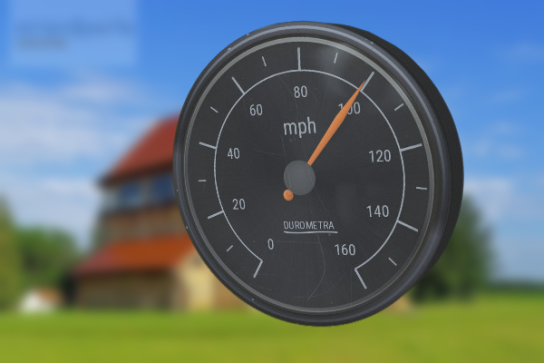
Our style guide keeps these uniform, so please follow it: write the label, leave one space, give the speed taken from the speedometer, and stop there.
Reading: 100 mph
